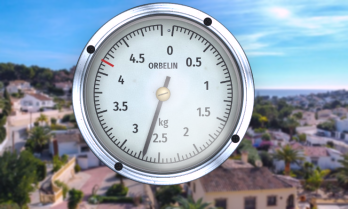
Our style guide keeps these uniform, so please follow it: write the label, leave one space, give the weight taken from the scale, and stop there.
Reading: 2.7 kg
